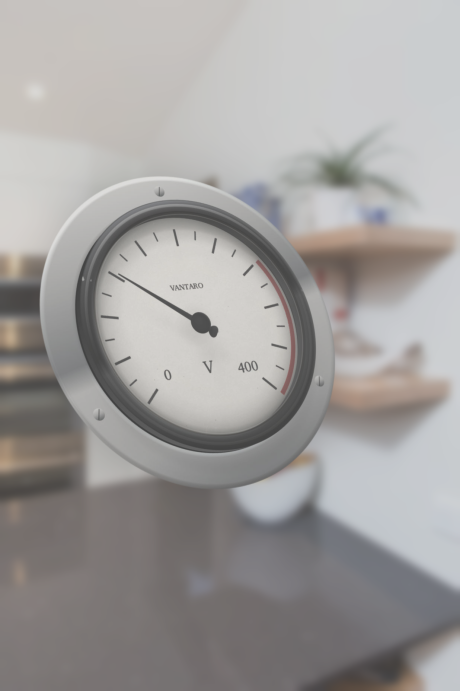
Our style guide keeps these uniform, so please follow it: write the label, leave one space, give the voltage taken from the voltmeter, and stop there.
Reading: 120 V
